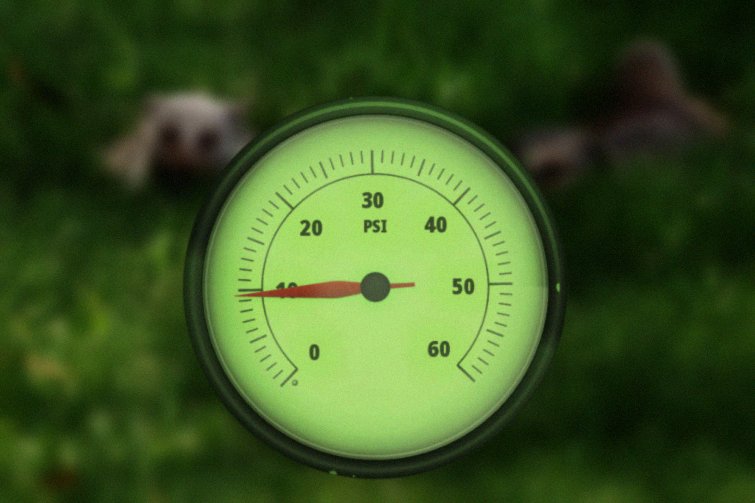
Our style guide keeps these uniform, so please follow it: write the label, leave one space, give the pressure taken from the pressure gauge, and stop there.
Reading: 9.5 psi
